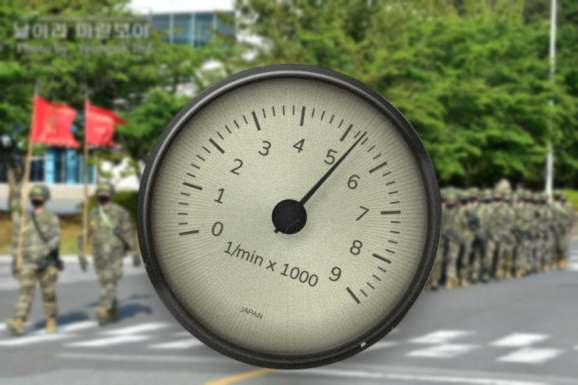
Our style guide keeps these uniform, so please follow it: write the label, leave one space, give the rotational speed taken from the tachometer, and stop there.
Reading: 5300 rpm
